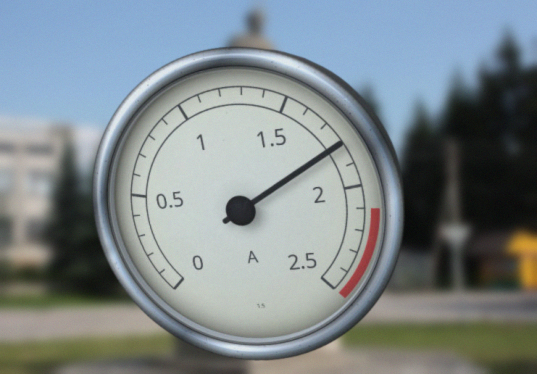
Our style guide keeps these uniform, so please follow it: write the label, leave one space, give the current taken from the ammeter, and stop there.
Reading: 1.8 A
